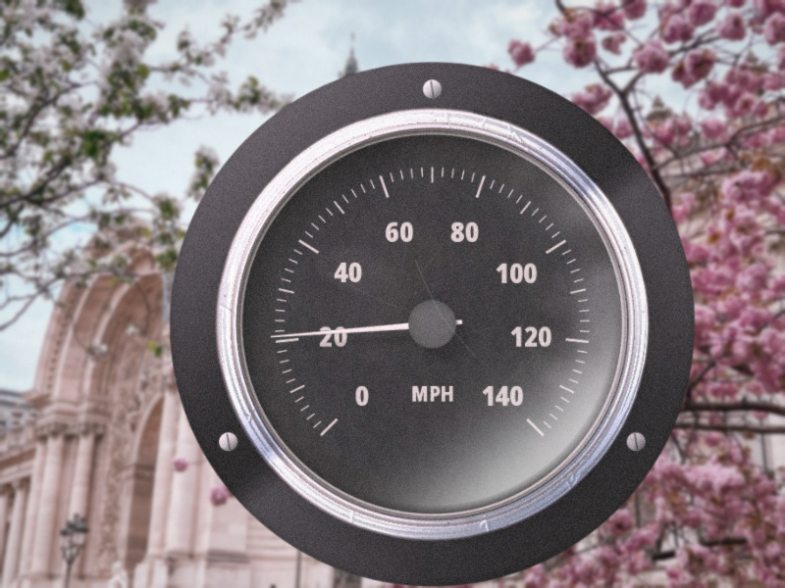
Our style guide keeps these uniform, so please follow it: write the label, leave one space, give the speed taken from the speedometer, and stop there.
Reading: 21 mph
